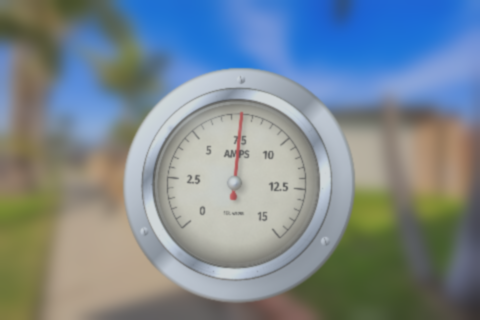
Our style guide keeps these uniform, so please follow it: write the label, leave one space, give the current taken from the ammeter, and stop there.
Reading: 7.5 A
